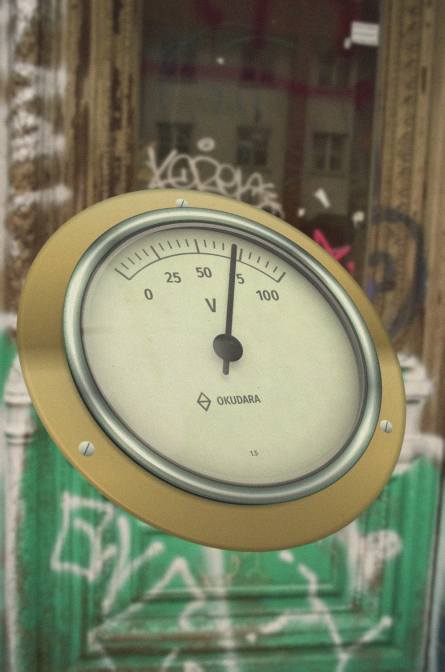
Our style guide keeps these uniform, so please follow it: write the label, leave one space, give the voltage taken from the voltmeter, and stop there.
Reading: 70 V
